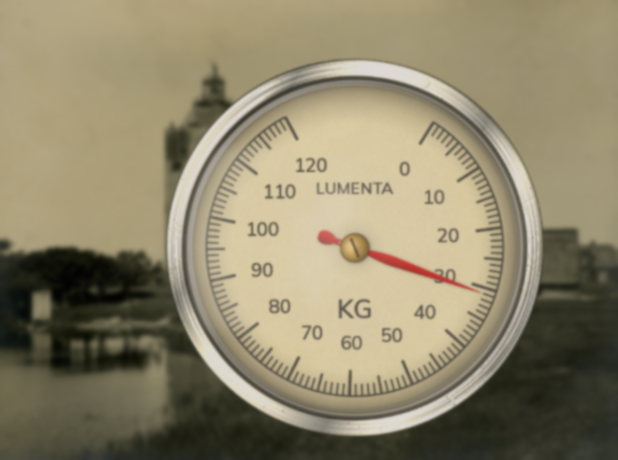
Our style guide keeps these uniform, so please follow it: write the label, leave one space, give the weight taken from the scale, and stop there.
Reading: 31 kg
